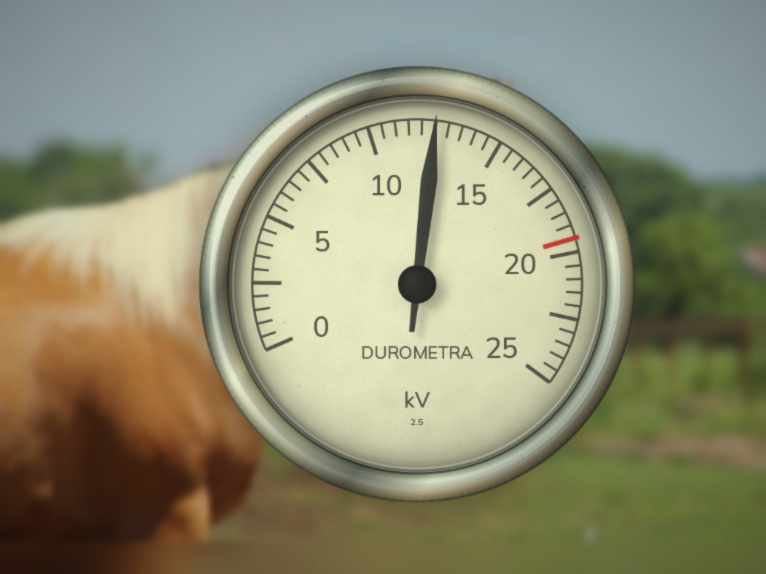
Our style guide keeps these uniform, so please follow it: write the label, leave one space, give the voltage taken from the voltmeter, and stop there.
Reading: 12.5 kV
